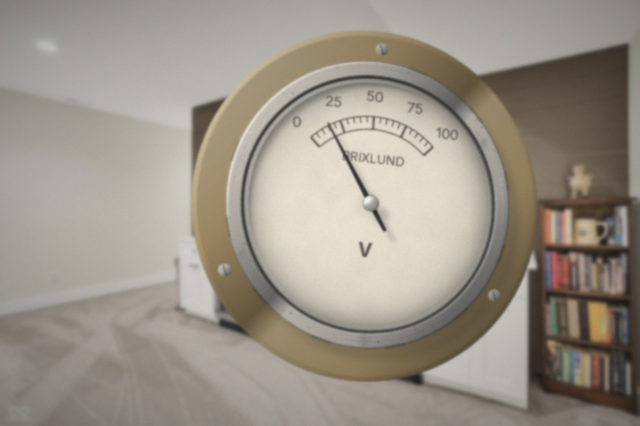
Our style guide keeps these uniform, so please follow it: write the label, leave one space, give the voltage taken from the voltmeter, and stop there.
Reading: 15 V
